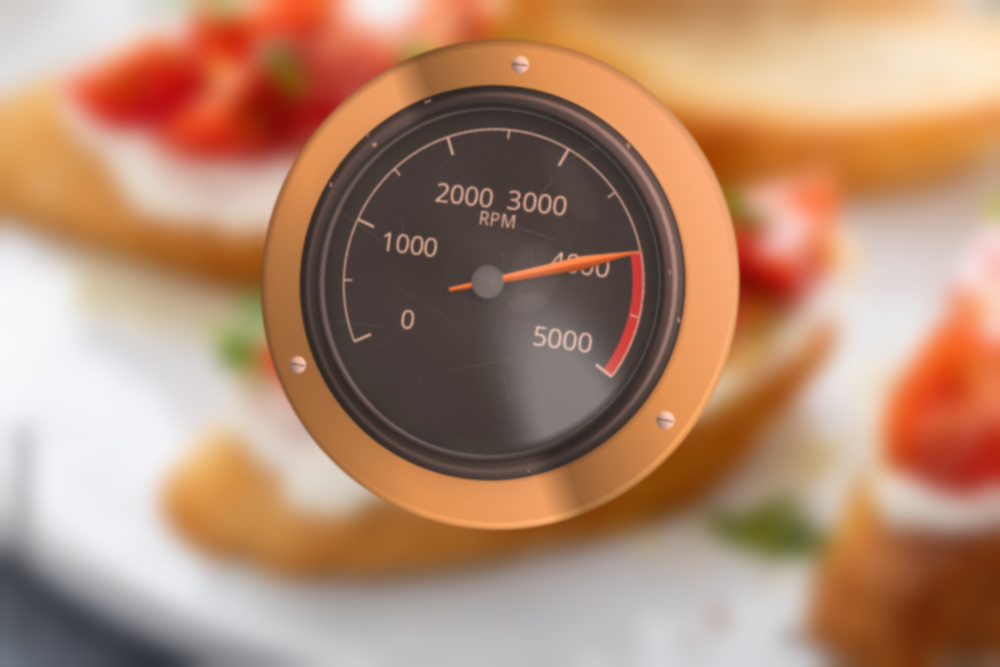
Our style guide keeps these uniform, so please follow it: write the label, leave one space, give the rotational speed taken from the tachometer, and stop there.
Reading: 4000 rpm
